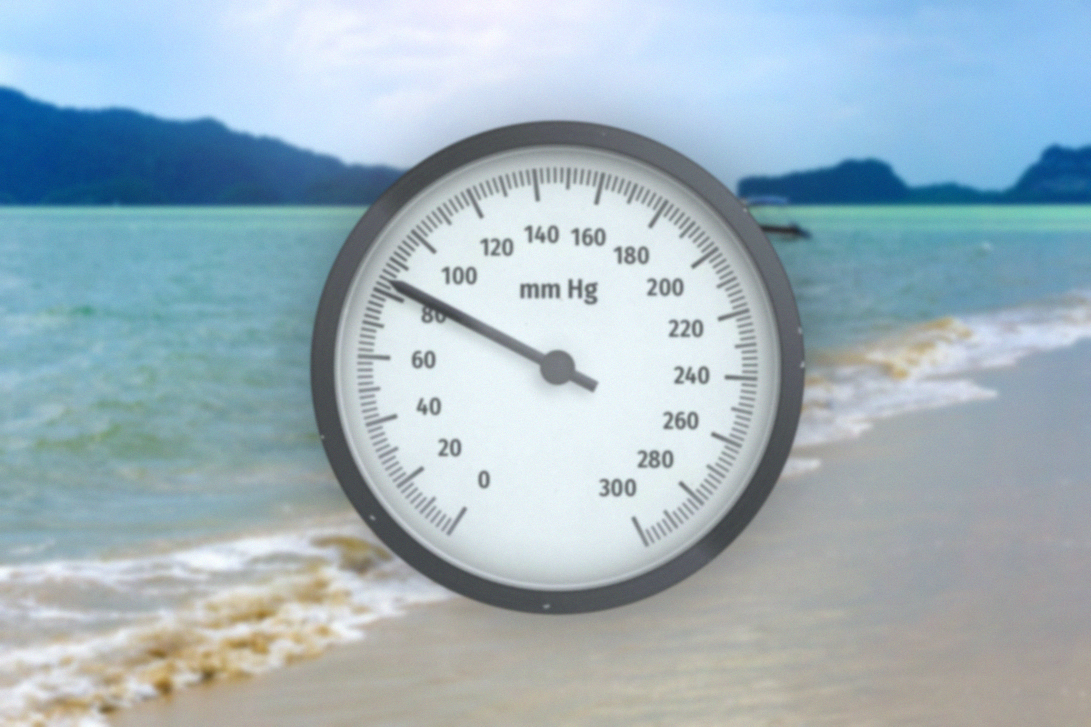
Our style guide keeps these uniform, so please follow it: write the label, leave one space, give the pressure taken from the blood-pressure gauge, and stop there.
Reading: 84 mmHg
